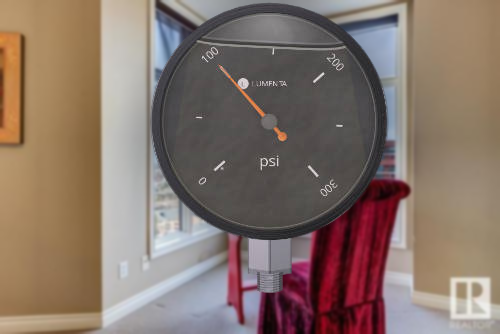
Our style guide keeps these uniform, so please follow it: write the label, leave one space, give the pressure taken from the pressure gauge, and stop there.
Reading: 100 psi
